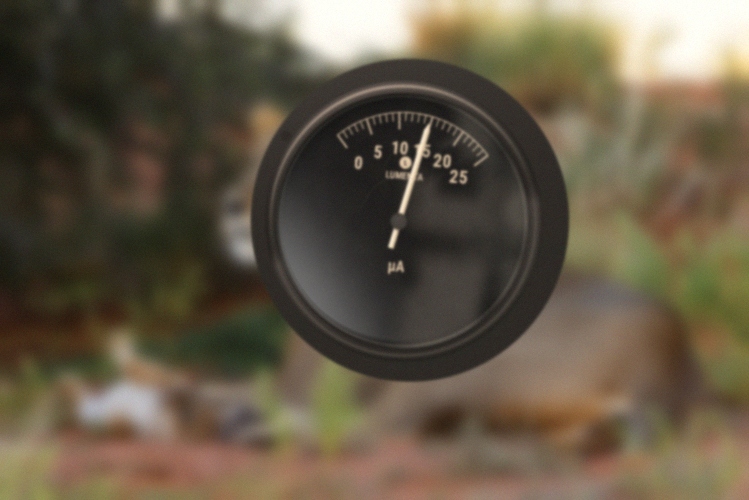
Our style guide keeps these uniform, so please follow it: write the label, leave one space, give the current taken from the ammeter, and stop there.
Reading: 15 µA
